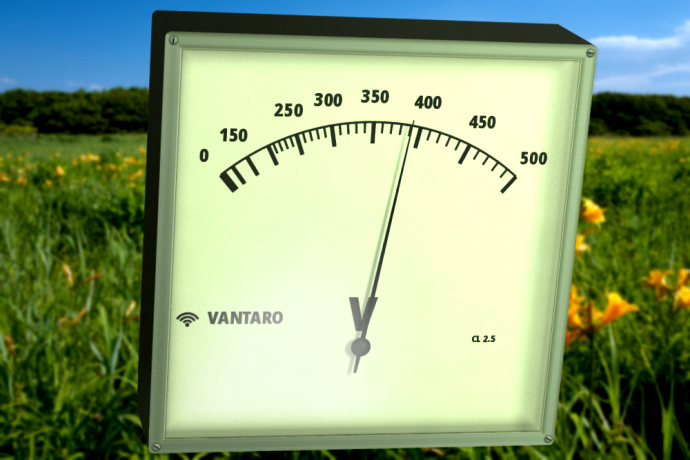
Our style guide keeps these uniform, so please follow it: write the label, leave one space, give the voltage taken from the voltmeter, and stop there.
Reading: 390 V
